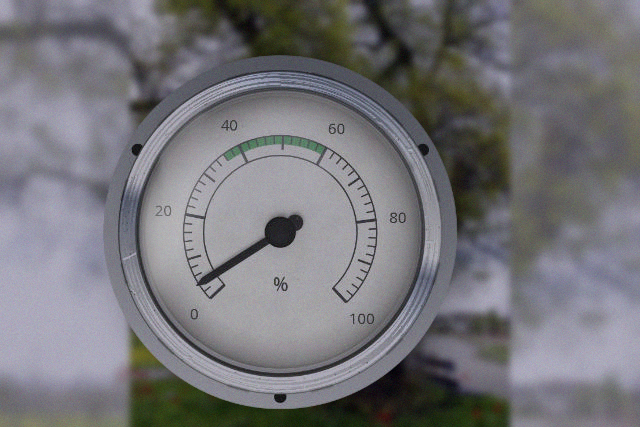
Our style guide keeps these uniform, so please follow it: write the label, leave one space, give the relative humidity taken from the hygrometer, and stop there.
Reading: 4 %
